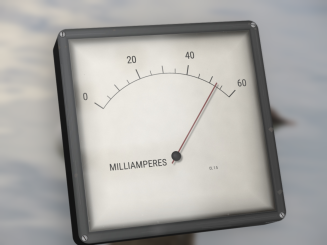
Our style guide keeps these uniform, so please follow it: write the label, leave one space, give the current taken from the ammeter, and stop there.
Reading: 52.5 mA
